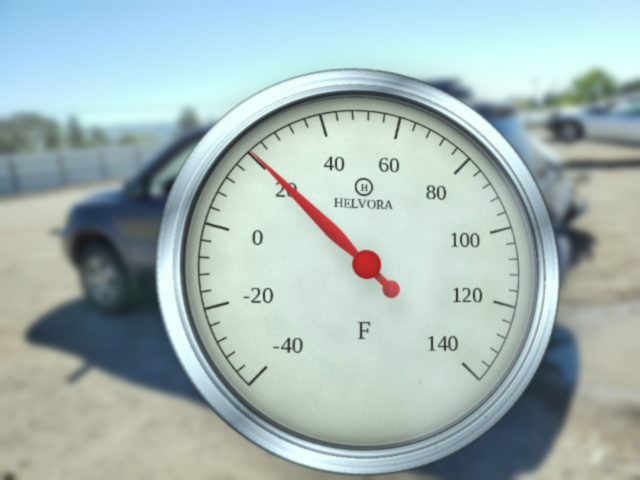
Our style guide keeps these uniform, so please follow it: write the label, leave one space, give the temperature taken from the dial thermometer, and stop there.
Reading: 20 °F
